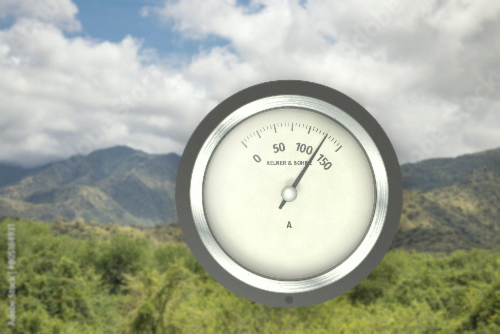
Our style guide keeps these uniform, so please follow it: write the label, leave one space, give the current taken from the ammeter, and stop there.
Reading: 125 A
